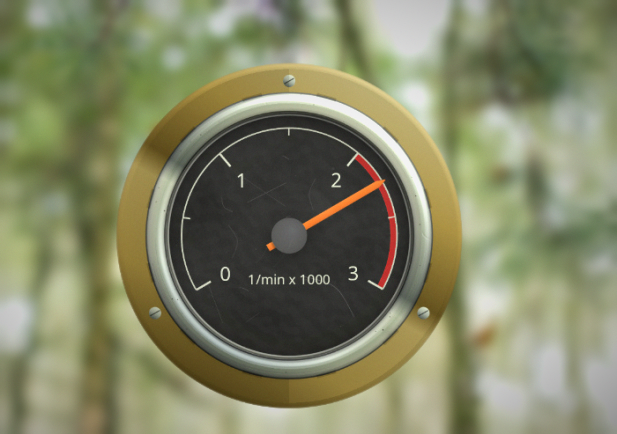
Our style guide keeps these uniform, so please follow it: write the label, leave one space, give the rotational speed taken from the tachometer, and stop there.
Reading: 2250 rpm
